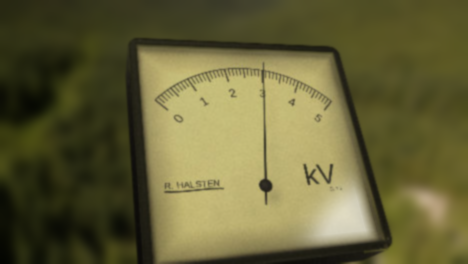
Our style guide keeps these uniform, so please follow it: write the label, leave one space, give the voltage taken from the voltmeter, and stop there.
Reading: 3 kV
